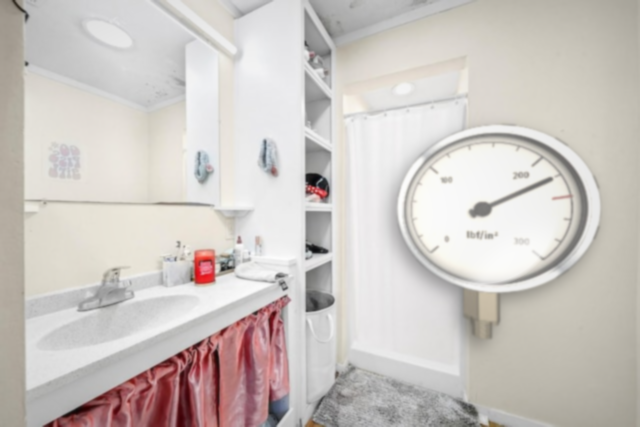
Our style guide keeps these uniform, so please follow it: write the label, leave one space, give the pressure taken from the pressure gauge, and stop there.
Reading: 220 psi
